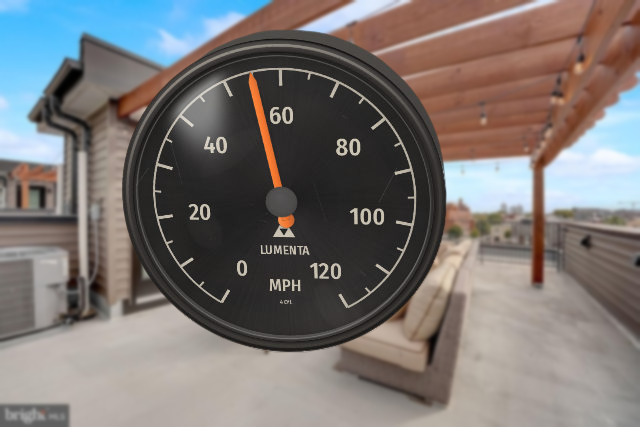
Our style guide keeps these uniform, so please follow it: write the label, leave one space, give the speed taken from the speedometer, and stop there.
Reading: 55 mph
